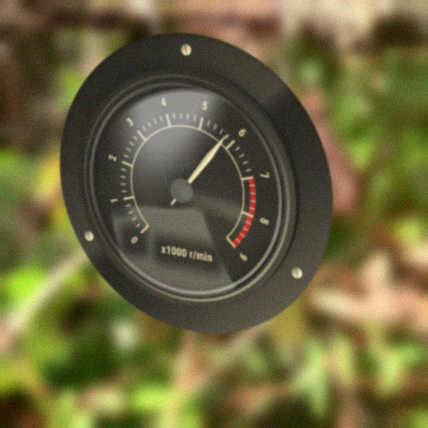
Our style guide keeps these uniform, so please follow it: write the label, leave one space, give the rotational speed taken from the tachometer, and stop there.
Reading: 5800 rpm
